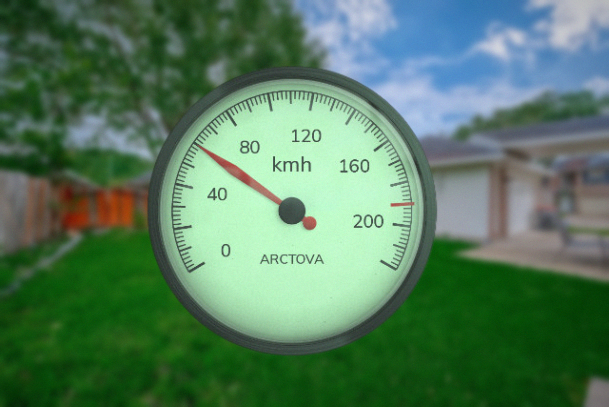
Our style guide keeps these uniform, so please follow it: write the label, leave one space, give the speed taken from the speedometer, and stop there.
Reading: 60 km/h
